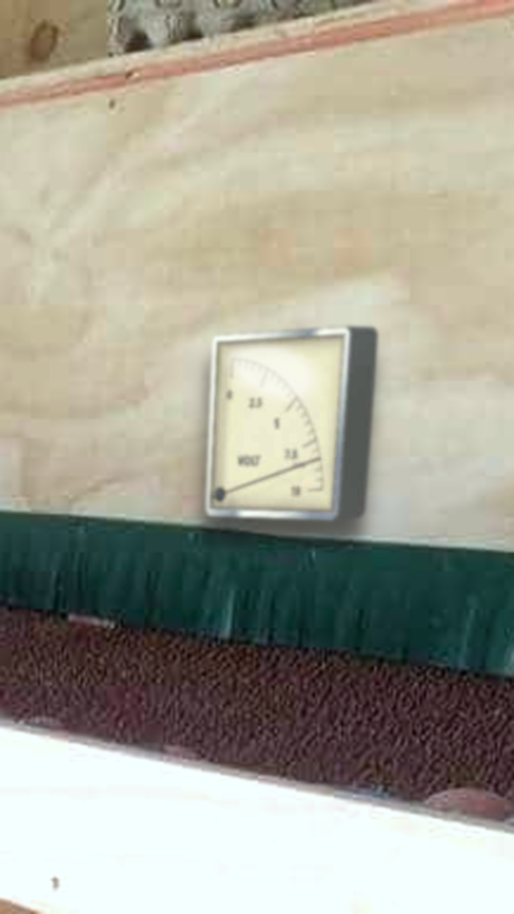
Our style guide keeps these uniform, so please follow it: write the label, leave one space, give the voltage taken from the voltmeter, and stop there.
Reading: 8.5 V
